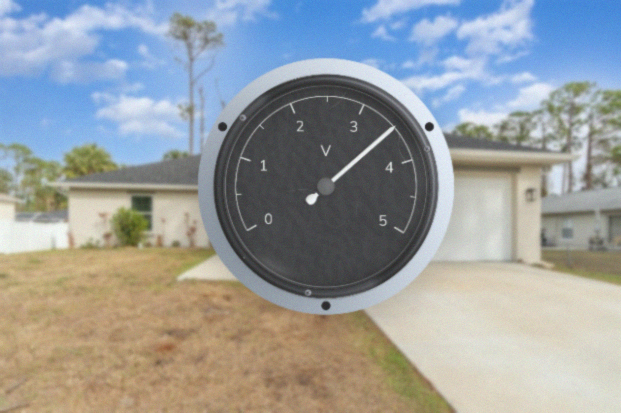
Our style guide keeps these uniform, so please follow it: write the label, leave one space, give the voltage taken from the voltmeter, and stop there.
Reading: 3.5 V
